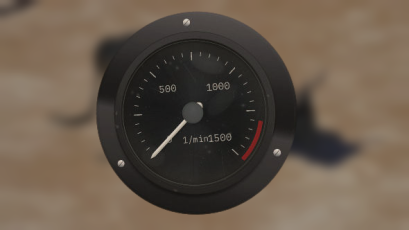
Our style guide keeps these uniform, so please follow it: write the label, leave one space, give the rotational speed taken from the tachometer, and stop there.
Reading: 0 rpm
